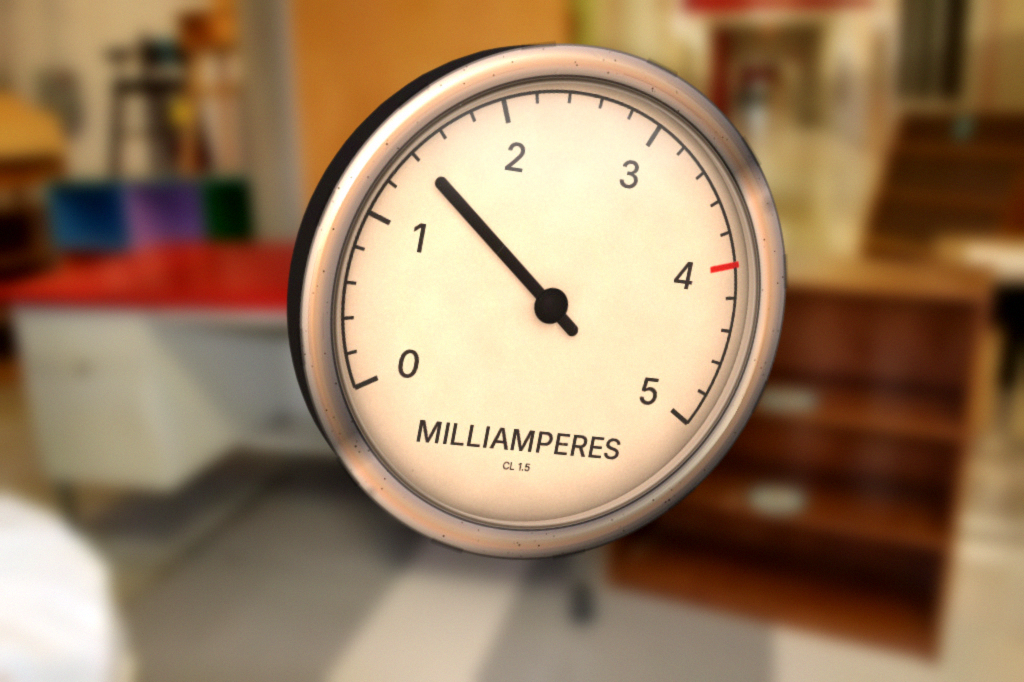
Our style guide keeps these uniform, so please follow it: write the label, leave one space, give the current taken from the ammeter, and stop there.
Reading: 1.4 mA
